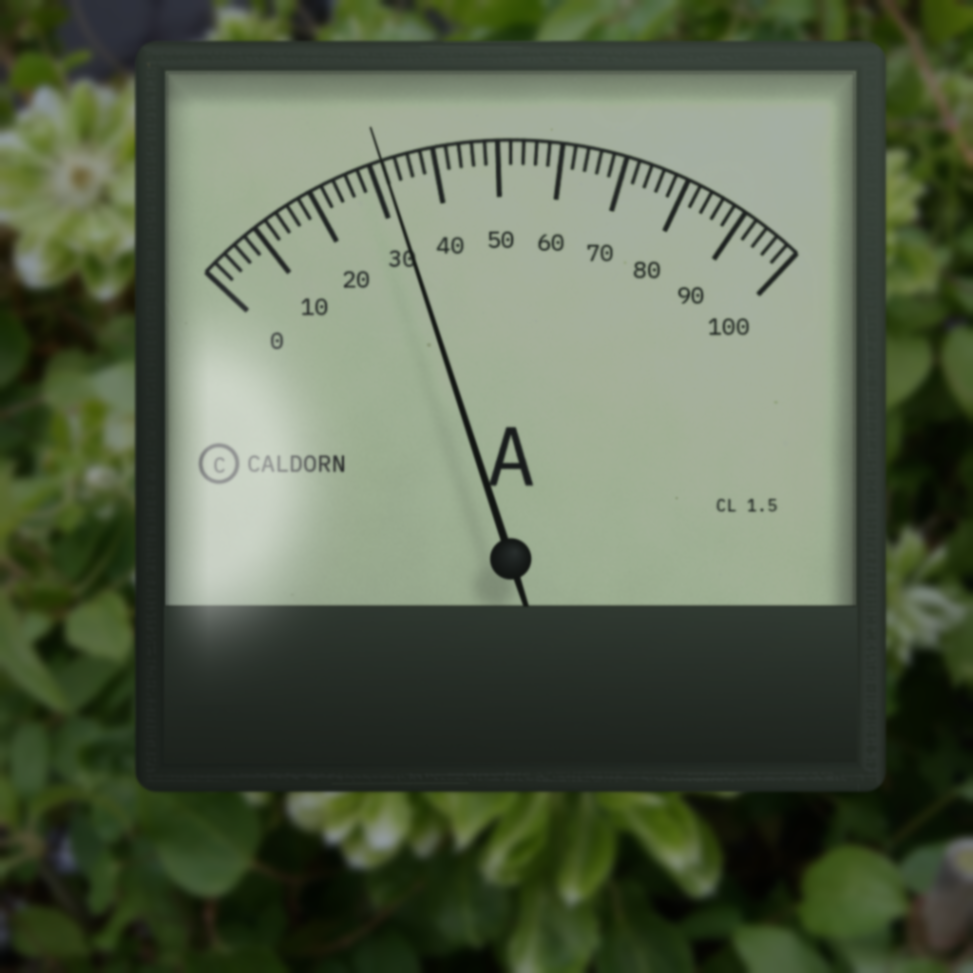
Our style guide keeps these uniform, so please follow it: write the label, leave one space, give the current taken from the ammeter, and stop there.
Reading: 32 A
